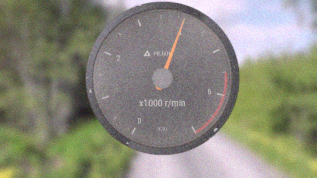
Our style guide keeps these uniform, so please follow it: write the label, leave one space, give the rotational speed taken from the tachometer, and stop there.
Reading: 4000 rpm
